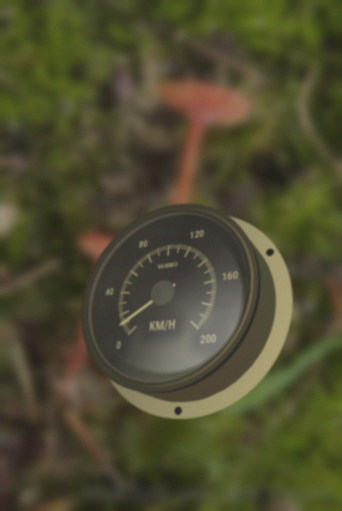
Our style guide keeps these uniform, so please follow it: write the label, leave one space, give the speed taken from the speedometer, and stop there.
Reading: 10 km/h
